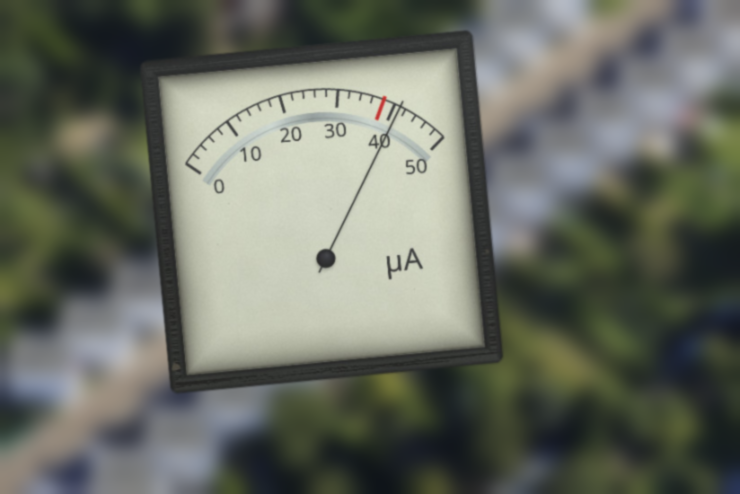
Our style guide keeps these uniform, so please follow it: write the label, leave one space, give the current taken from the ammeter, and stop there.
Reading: 41 µA
